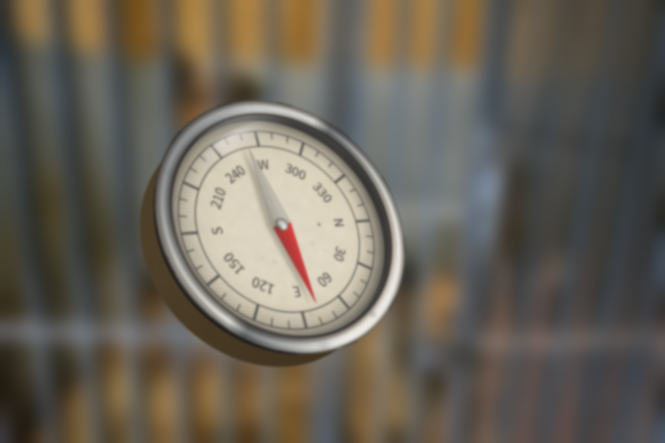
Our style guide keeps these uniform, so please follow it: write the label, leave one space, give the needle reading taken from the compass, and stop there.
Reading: 80 °
